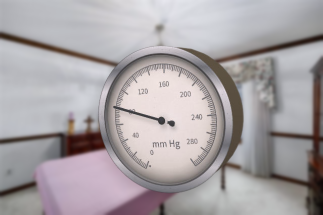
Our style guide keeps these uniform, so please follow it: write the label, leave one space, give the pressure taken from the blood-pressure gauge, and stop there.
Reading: 80 mmHg
